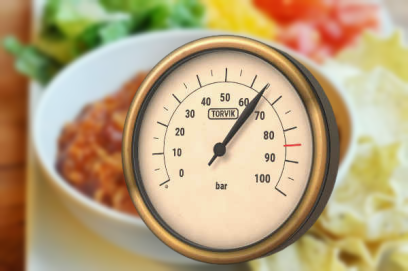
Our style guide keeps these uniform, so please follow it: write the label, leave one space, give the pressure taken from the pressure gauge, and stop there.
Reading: 65 bar
